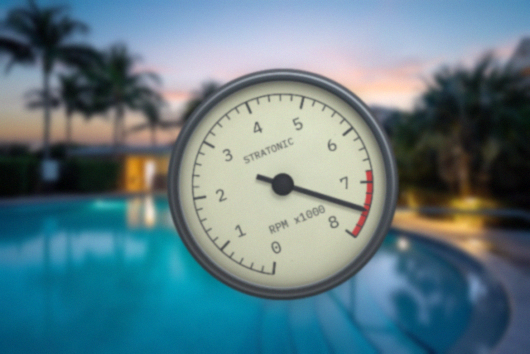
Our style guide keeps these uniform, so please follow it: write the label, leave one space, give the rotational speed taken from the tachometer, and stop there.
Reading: 7500 rpm
